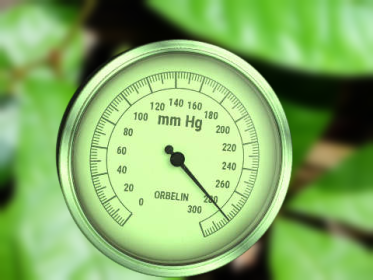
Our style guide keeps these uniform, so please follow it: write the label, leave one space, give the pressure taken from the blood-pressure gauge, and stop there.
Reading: 280 mmHg
